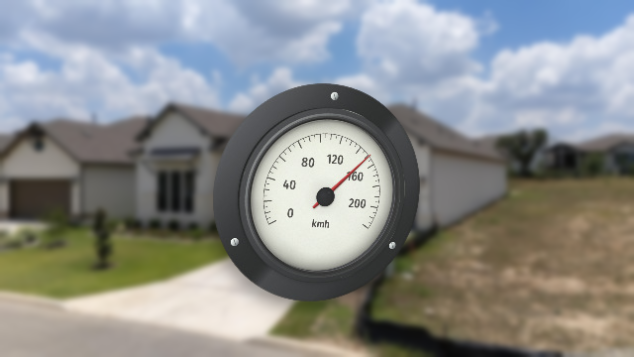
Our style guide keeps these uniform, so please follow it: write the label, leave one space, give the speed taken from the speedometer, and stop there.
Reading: 150 km/h
